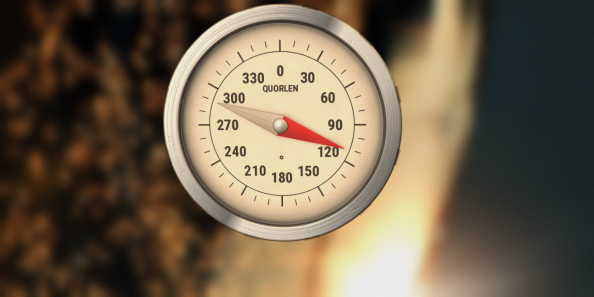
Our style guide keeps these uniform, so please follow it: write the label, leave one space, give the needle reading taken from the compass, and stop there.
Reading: 110 °
